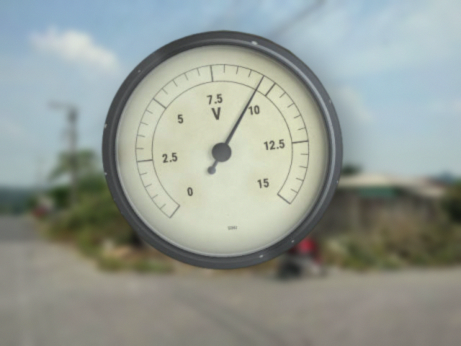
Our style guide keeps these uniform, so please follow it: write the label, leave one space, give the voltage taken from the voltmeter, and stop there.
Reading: 9.5 V
